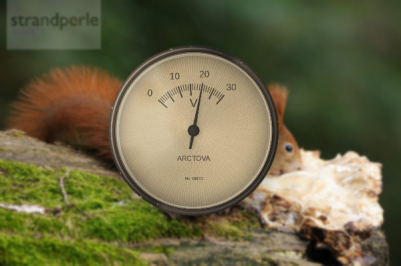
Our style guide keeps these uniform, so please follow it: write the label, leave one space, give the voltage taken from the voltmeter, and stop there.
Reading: 20 V
